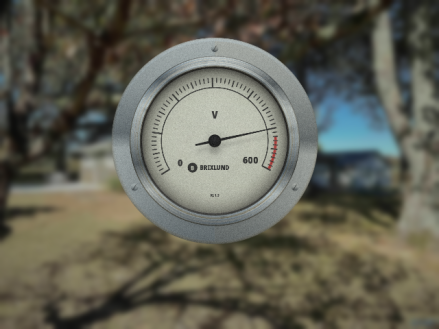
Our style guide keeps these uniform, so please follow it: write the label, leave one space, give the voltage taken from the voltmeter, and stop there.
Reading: 500 V
